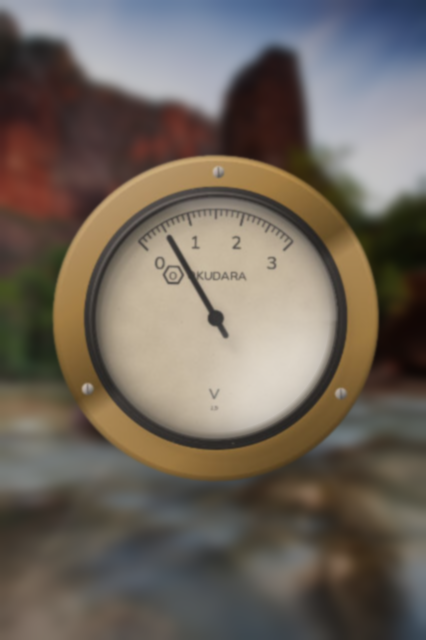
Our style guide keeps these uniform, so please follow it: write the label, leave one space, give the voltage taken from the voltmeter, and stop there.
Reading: 0.5 V
